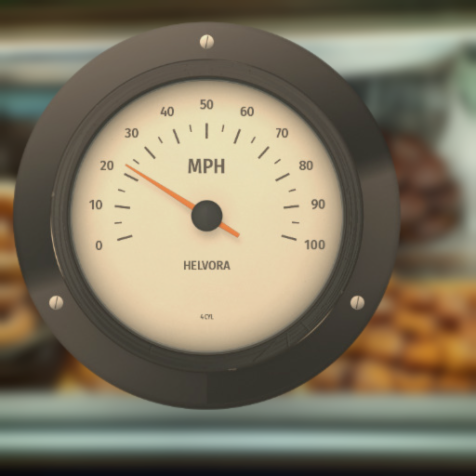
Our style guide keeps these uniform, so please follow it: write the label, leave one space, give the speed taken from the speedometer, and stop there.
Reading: 22.5 mph
